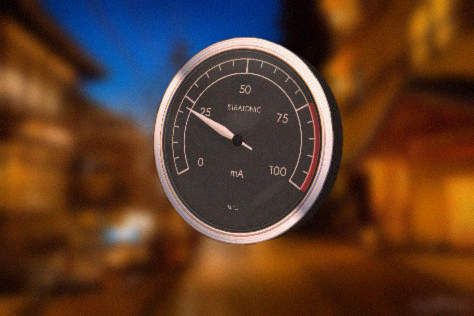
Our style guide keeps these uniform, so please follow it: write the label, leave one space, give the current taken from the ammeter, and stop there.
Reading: 22.5 mA
